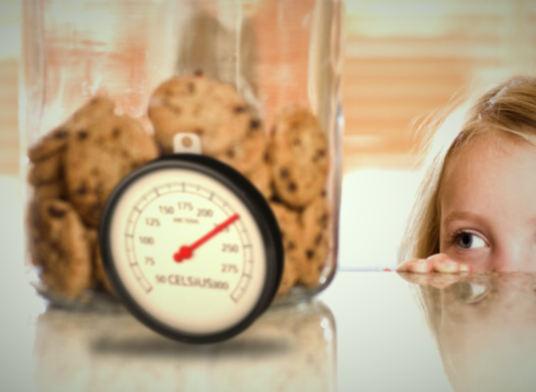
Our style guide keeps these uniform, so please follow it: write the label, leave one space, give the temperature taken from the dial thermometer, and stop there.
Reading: 225 °C
